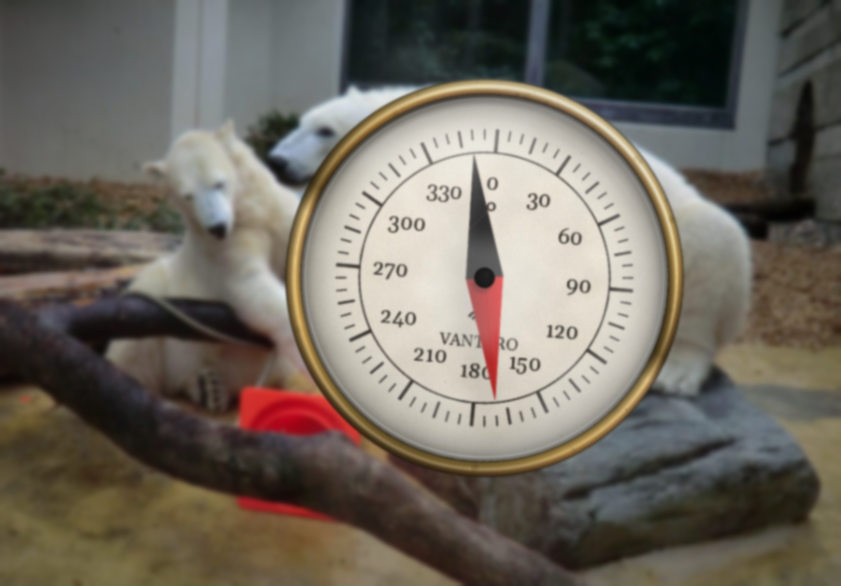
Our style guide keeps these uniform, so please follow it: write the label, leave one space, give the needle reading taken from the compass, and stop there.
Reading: 170 °
